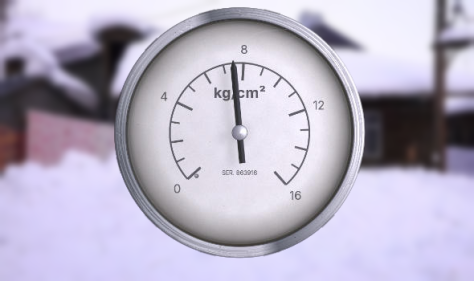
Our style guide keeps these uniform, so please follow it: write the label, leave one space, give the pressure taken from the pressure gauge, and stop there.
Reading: 7.5 kg/cm²
